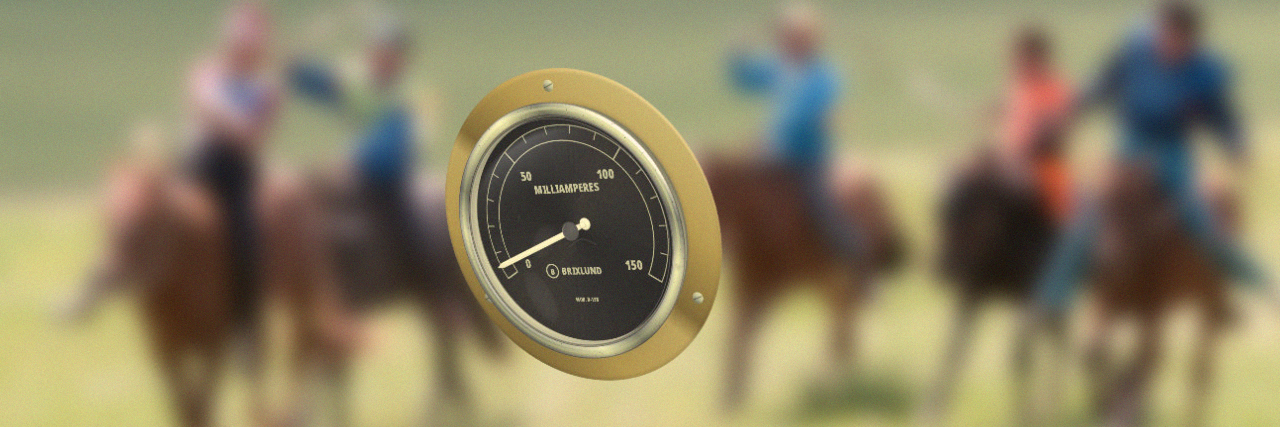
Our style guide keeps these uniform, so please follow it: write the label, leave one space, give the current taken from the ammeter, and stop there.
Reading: 5 mA
